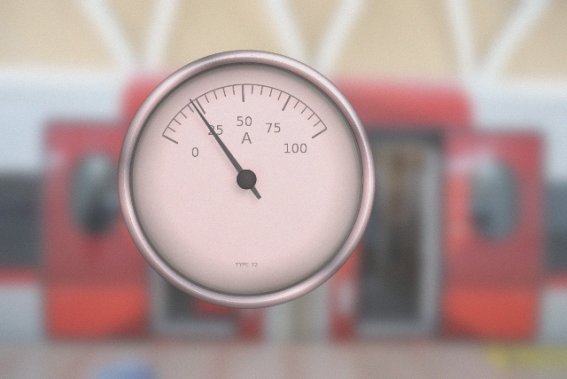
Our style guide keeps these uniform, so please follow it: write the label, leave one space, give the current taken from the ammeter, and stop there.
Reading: 22.5 A
